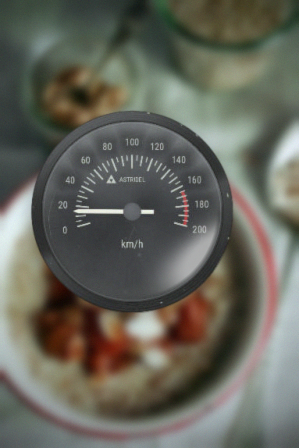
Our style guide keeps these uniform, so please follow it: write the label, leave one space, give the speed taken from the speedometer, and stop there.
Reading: 15 km/h
